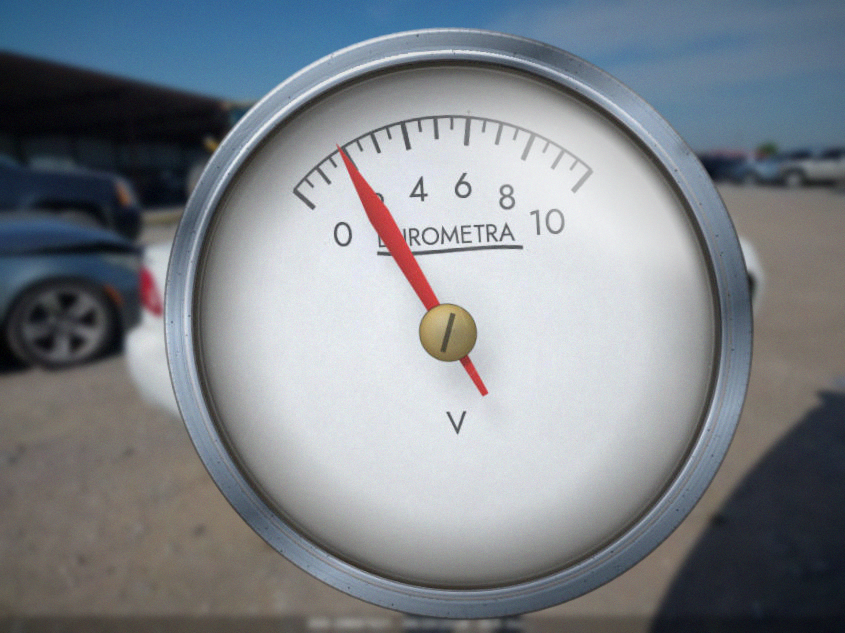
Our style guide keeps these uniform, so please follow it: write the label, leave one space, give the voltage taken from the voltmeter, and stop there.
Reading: 2 V
